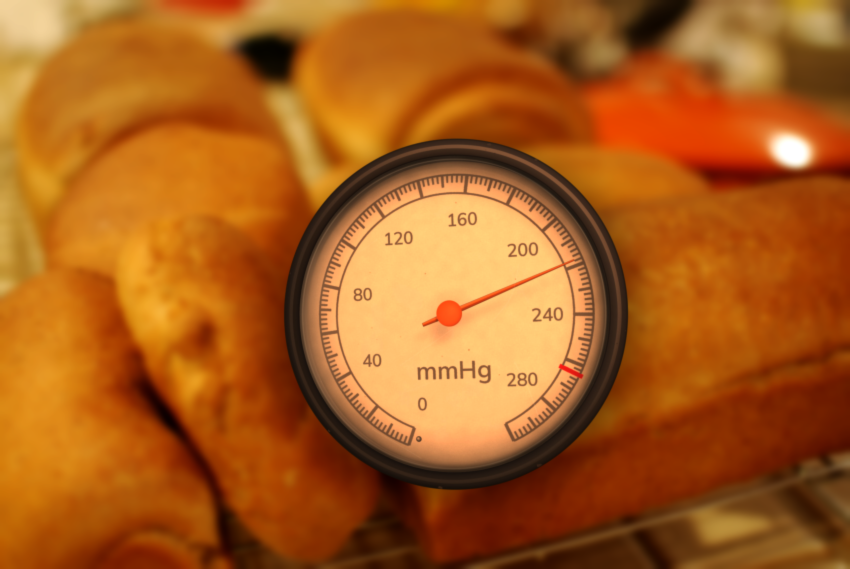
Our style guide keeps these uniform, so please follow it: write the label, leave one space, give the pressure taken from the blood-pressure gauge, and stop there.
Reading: 218 mmHg
